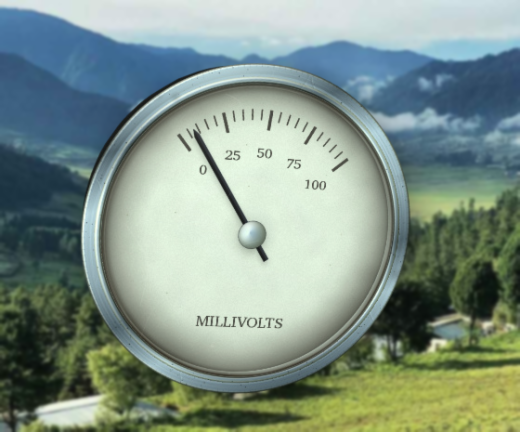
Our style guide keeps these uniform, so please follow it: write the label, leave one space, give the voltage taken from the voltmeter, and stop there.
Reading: 7.5 mV
